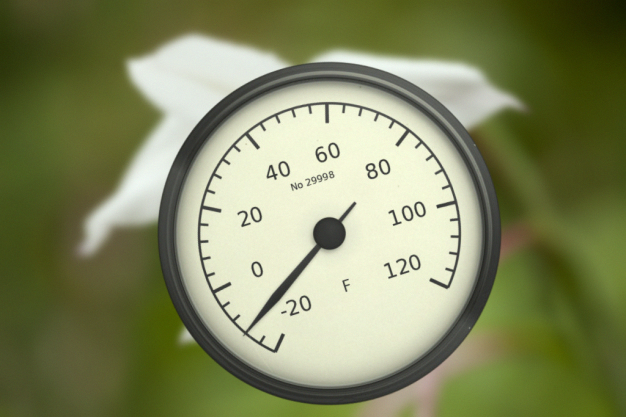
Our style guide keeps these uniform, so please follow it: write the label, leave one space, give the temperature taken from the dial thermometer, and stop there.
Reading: -12 °F
